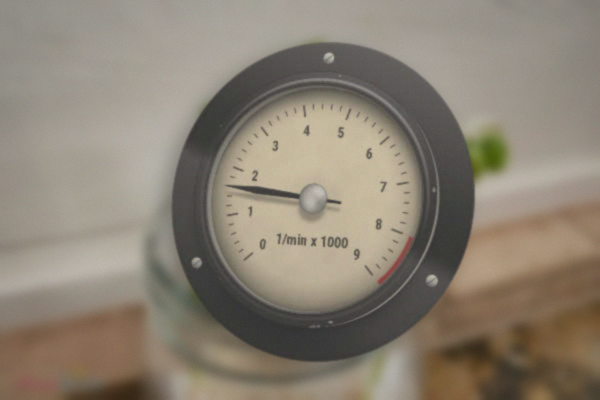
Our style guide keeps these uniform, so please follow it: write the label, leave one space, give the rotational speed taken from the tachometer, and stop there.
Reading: 1600 rpm
